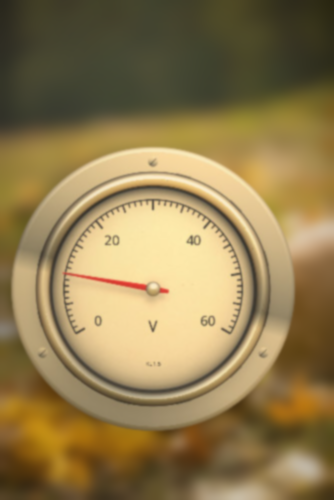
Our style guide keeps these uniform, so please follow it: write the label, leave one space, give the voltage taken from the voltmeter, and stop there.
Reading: 10 V
